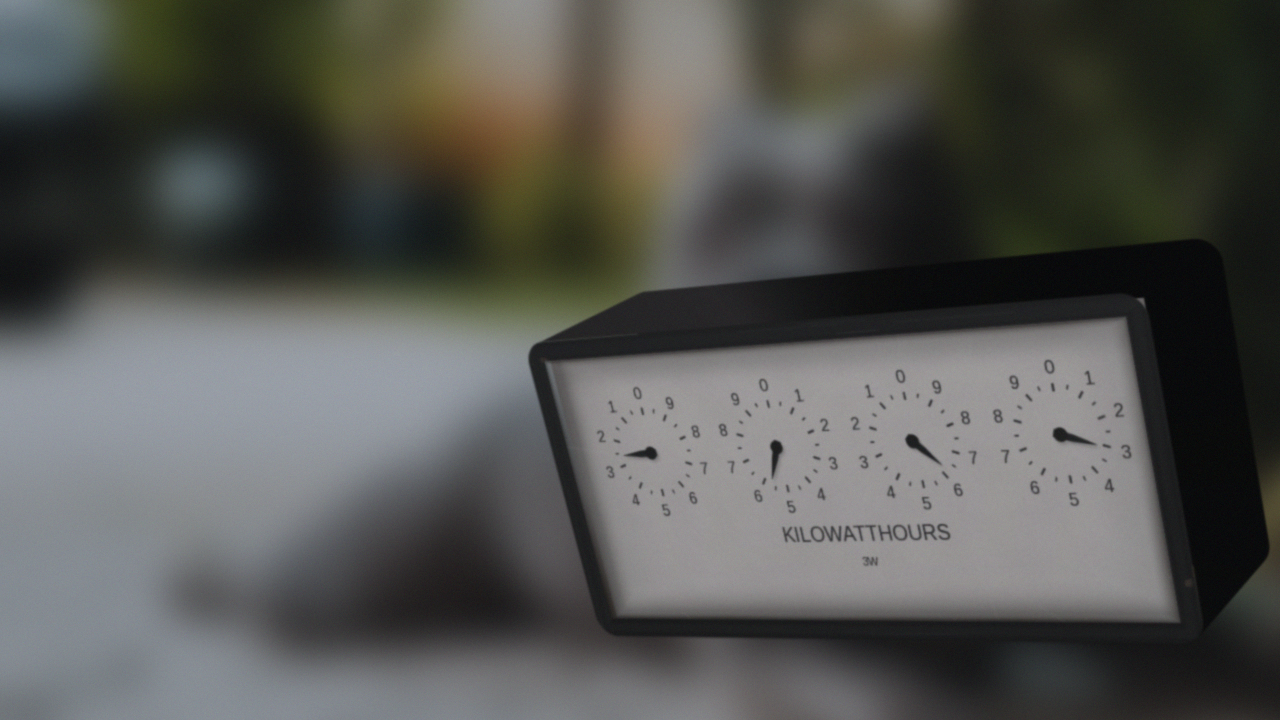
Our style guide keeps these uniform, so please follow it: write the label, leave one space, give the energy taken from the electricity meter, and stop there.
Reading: 2563 kWh
